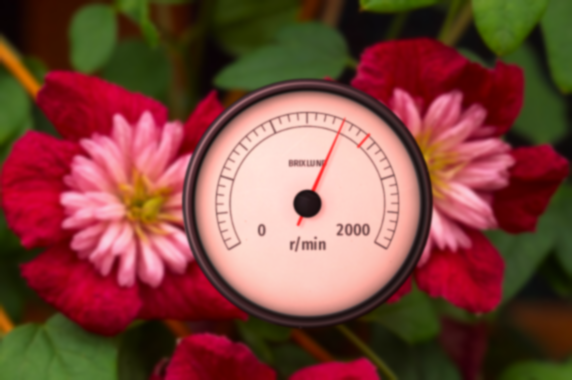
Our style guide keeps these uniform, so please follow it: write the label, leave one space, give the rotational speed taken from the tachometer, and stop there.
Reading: 1200 rpm
